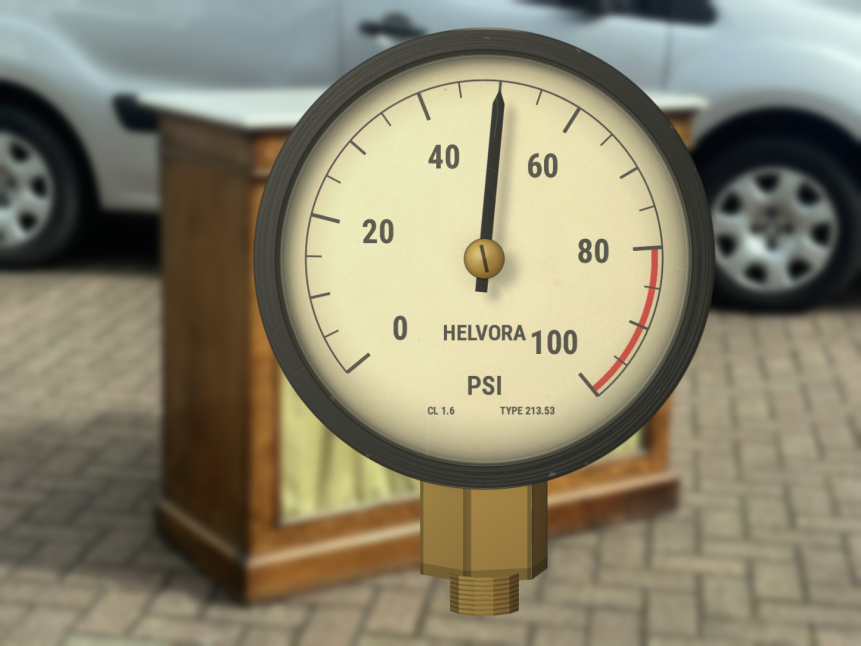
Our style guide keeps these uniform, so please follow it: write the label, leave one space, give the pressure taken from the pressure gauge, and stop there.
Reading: 50 psi
